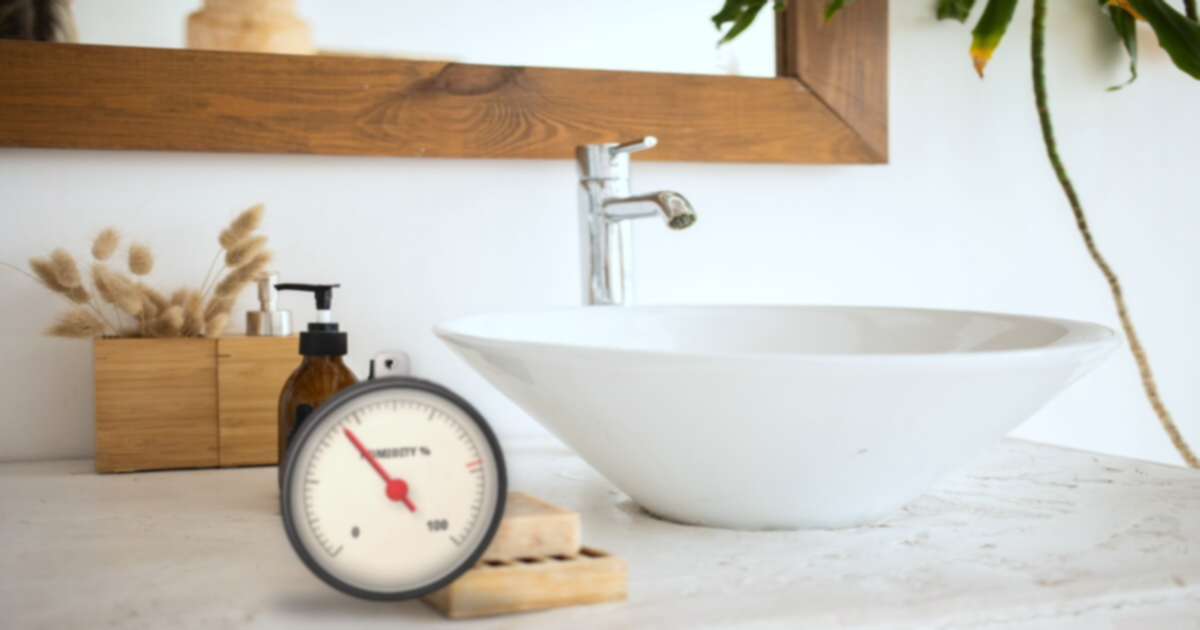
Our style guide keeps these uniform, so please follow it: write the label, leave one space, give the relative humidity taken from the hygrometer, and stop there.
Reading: 36 %
